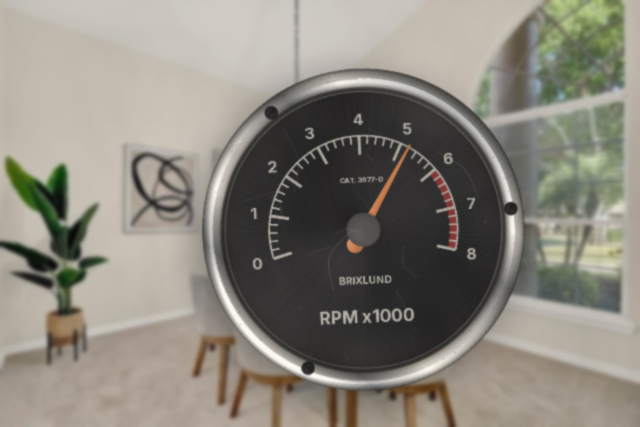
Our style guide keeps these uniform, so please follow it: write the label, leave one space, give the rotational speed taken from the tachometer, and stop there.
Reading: 5200 rpm
